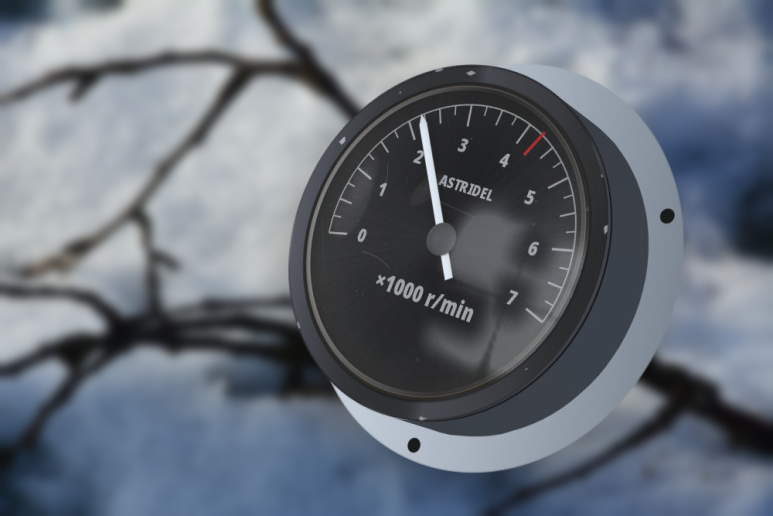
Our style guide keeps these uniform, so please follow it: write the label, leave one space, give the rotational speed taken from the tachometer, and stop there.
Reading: 2250 rpm
